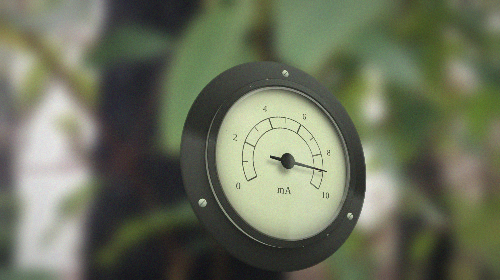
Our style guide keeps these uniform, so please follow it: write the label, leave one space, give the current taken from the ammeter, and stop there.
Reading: 9 mA
